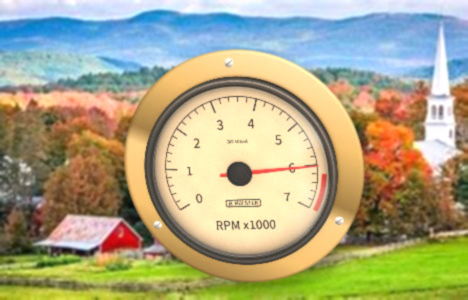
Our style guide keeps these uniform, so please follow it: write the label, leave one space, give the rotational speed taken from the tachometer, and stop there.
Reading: 6000 rpm
